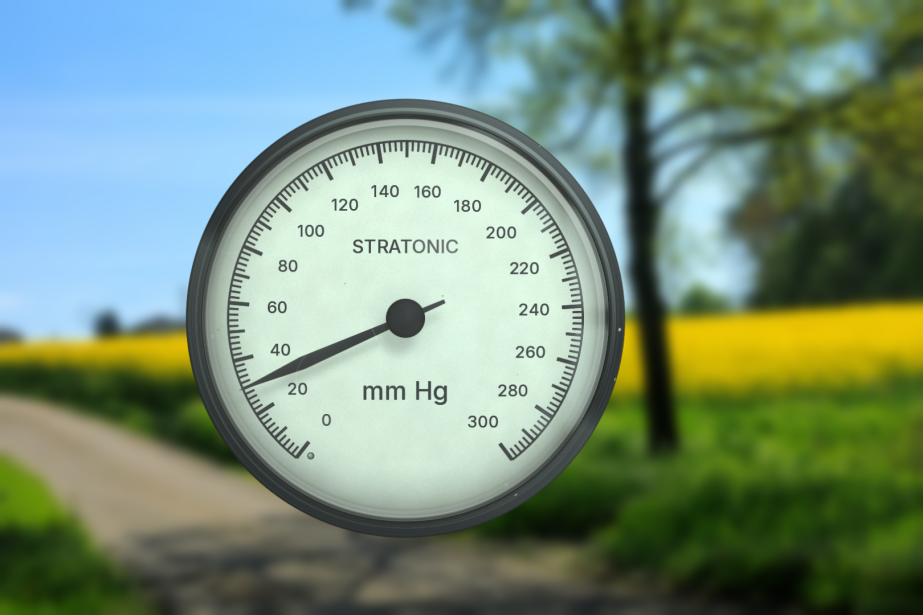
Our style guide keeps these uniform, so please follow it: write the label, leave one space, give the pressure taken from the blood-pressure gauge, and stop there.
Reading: 30 mmHg
